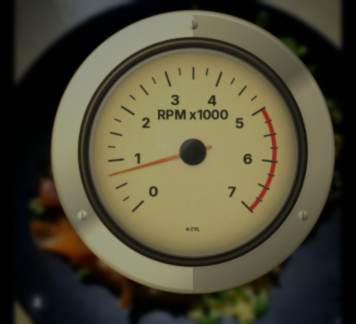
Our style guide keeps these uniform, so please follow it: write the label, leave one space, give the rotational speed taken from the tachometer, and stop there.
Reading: 750 rpm
